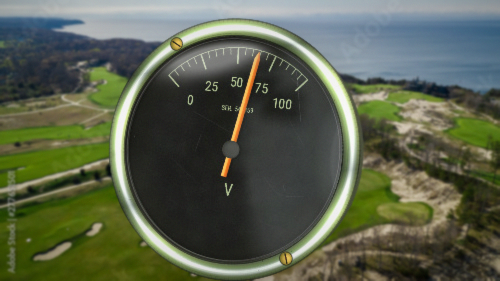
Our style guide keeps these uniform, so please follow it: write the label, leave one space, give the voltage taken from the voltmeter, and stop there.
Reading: 65 V
